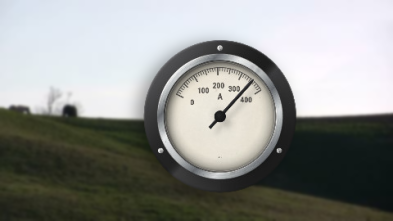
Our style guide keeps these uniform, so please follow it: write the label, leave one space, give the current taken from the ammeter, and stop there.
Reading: 350 A
